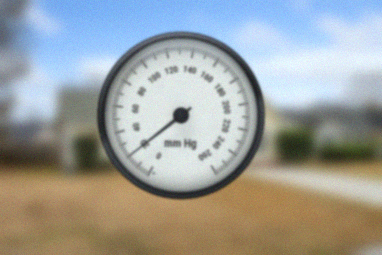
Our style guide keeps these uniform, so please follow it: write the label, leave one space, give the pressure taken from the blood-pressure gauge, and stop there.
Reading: 20 mmHg
